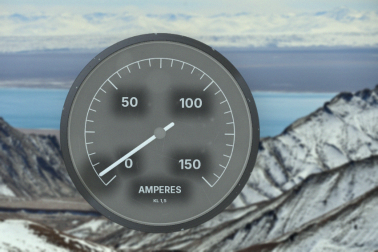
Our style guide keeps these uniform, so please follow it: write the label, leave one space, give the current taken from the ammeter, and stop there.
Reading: 5 A
